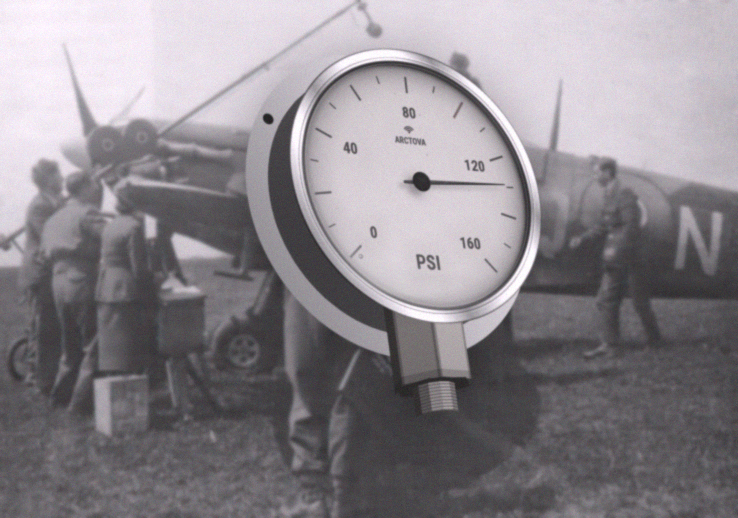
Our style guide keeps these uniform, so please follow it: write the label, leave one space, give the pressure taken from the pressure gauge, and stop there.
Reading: 130 psi
